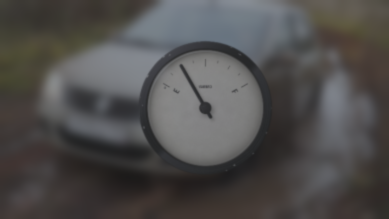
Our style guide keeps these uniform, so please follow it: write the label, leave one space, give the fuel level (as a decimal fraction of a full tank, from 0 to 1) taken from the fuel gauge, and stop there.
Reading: 0.25
